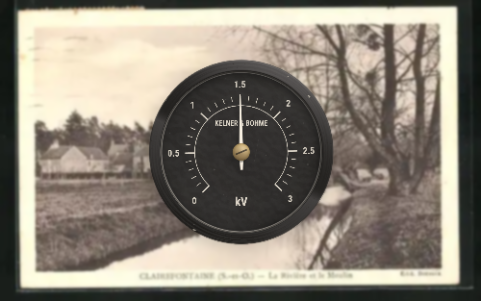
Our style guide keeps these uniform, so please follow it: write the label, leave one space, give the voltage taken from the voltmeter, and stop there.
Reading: 1.5 kV
